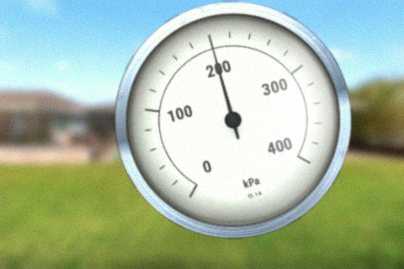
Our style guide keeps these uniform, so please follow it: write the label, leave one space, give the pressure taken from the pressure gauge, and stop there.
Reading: 200 kPa
